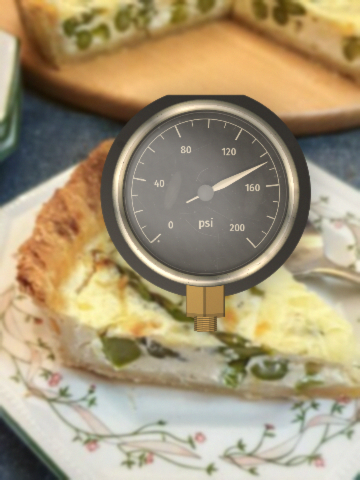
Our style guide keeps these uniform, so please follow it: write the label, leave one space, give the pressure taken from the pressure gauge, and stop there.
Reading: 145 psi
